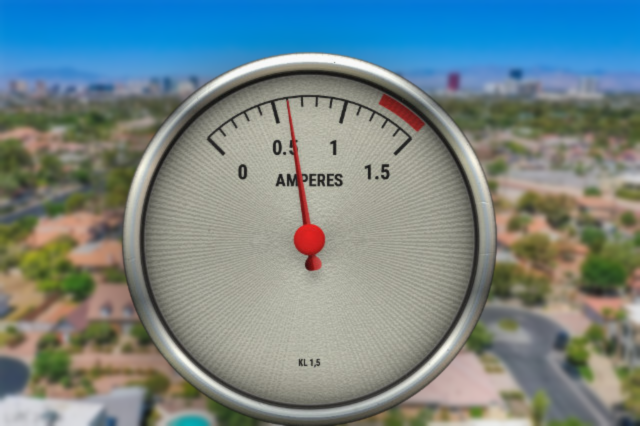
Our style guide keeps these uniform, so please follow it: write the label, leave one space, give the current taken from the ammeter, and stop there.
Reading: 0.6 A
